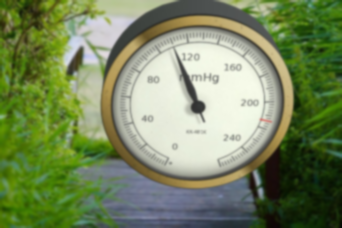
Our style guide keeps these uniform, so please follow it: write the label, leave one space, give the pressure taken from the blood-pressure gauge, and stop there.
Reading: 110 mmHg
